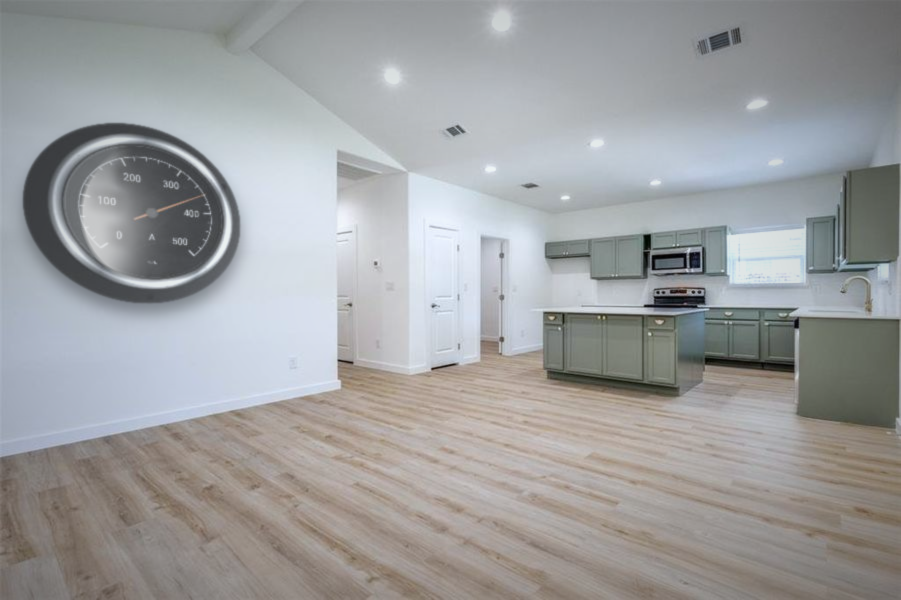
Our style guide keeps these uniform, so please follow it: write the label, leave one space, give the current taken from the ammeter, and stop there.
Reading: 360 A
